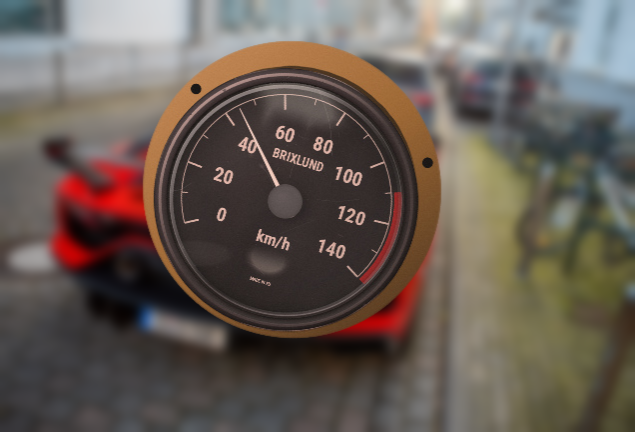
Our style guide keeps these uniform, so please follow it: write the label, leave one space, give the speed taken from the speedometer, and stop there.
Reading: 45 km/h
